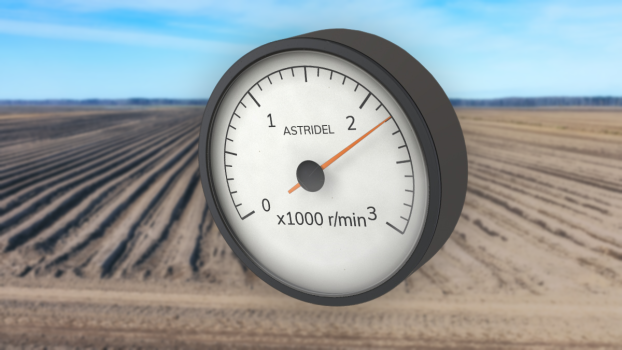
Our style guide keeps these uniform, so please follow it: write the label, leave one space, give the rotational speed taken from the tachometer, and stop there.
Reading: 2200 rpm
